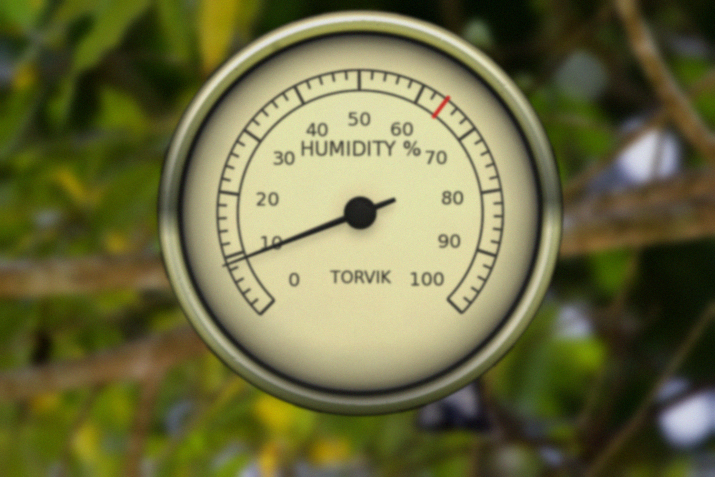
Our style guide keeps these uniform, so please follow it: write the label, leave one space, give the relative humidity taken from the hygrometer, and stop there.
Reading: 9 %
